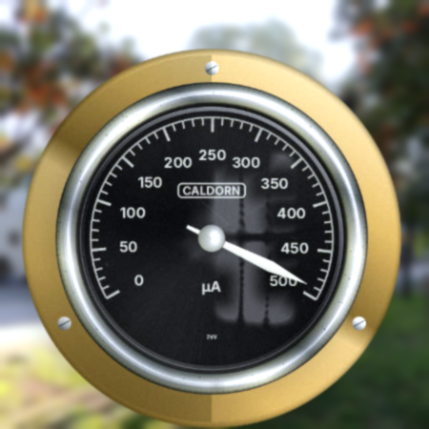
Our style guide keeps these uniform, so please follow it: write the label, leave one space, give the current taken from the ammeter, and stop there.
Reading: 490 µA
